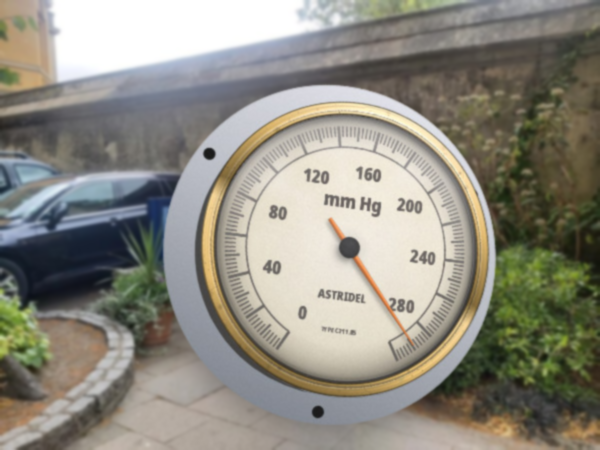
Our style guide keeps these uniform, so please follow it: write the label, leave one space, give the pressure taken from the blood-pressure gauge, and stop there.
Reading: 290 mmHg
